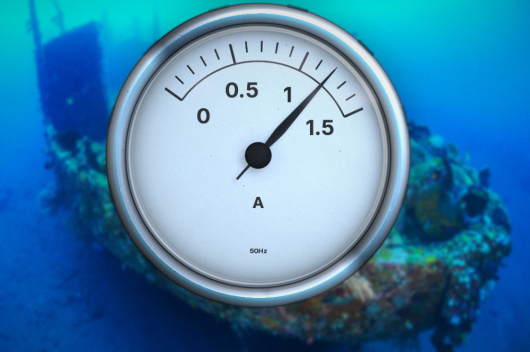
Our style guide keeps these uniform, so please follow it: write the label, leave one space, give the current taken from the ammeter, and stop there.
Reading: 1.2 A
